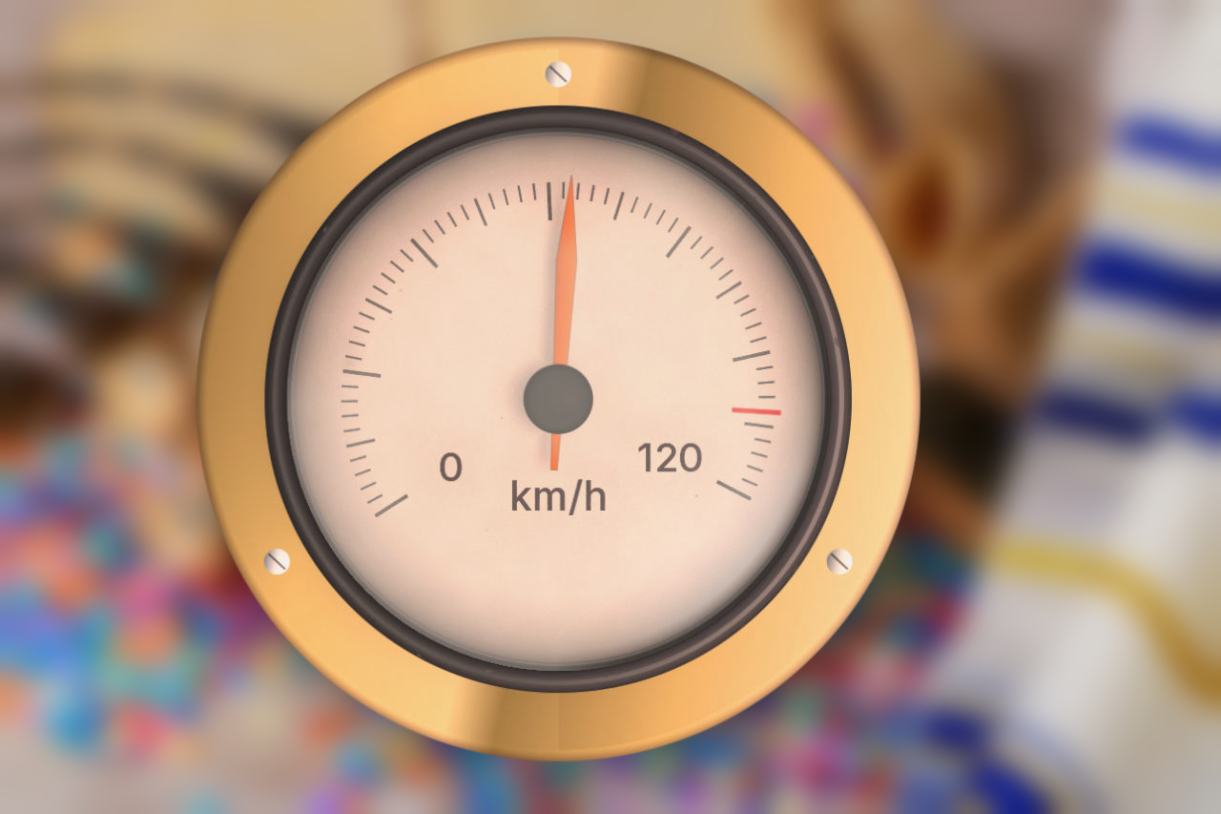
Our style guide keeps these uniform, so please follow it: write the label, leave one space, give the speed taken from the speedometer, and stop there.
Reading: 63 km/h
